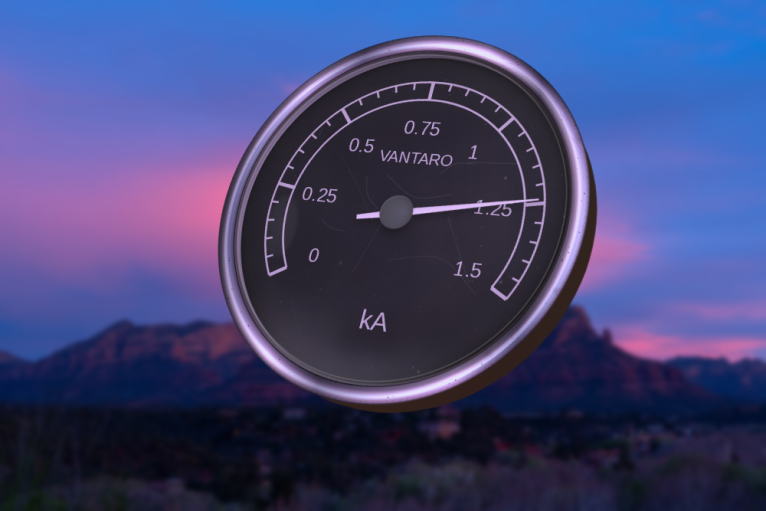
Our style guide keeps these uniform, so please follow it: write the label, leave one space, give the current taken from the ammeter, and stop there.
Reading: 1.25 kA
